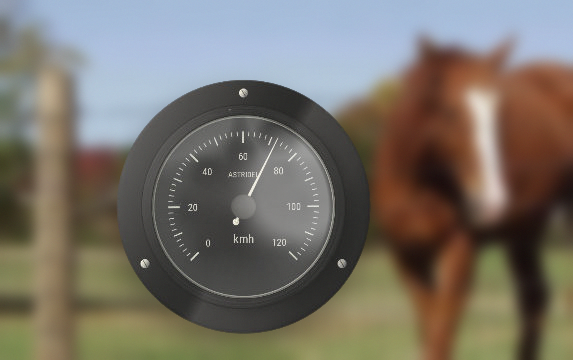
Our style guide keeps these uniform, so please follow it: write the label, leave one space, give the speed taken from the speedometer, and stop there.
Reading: 72 km/h
